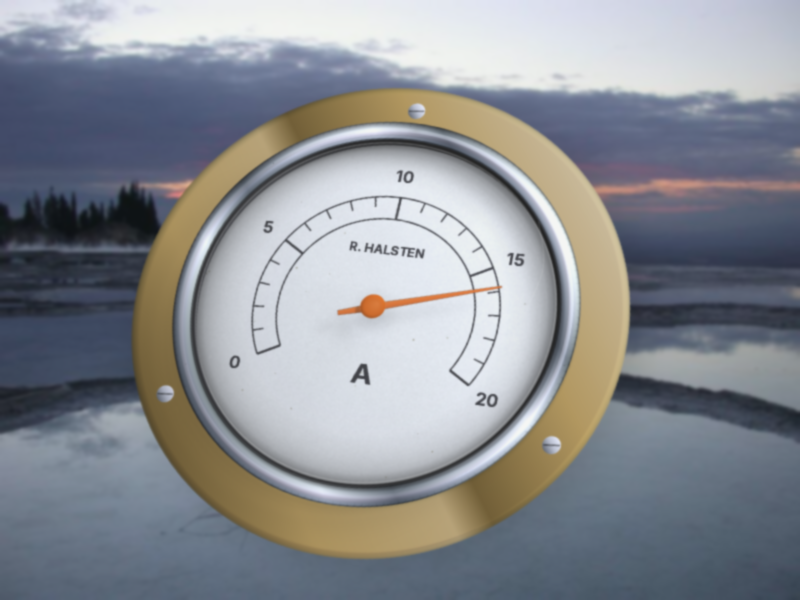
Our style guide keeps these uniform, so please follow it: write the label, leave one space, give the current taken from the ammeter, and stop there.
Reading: 16 A
